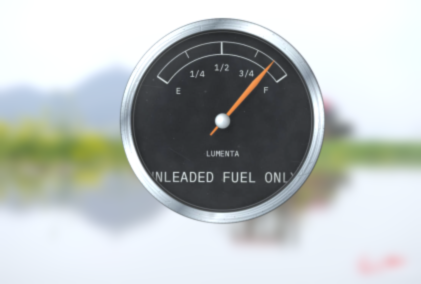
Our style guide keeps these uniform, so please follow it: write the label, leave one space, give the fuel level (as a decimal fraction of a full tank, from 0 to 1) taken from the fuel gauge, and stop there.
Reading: 0.875
